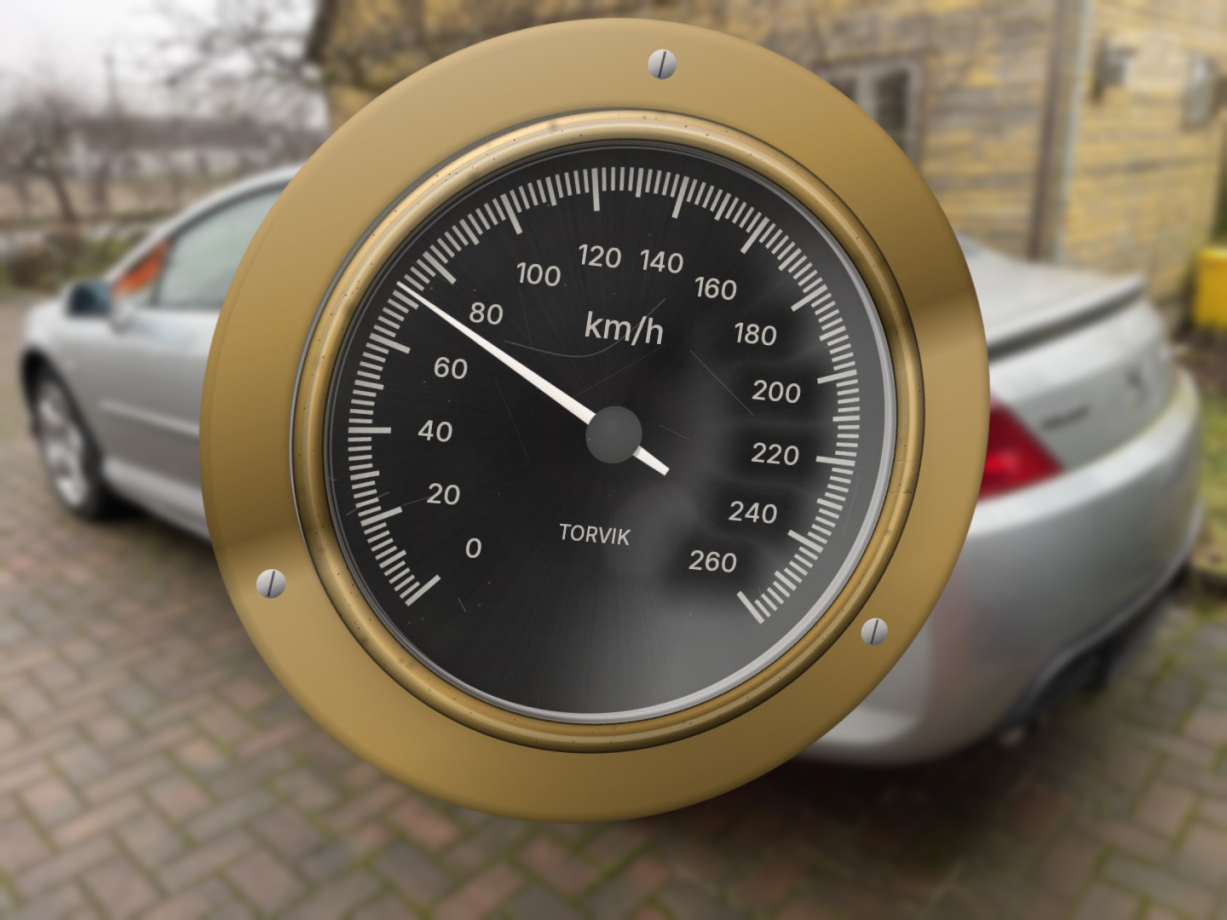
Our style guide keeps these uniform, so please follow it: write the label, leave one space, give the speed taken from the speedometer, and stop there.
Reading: 72 km/h
